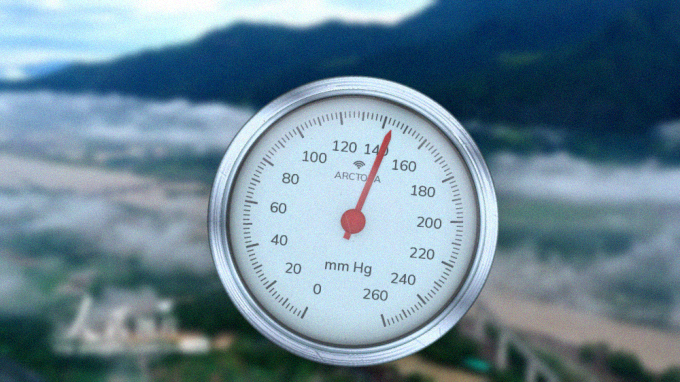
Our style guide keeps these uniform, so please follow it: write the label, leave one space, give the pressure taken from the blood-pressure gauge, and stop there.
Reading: 144 mmHg
